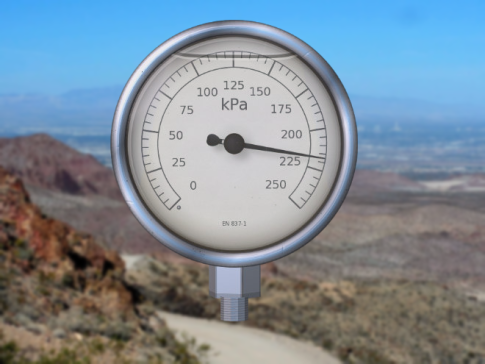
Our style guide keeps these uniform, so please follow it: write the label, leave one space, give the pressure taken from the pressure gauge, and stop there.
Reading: 217.5 kPa
